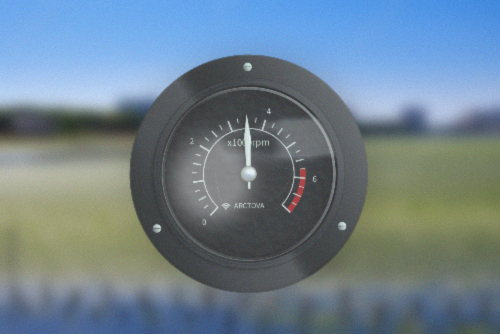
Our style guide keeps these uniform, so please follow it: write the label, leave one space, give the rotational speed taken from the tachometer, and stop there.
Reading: 3500 rpm
